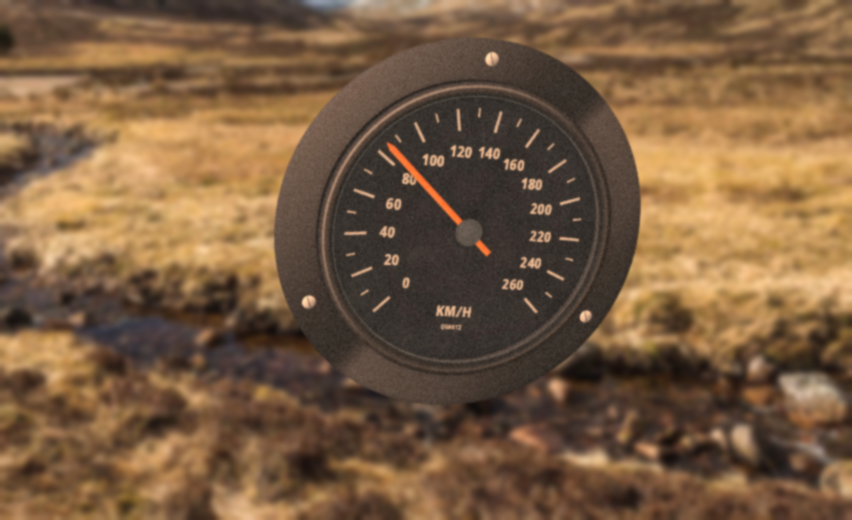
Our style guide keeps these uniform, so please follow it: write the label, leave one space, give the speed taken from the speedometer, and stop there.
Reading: 85 km/h
